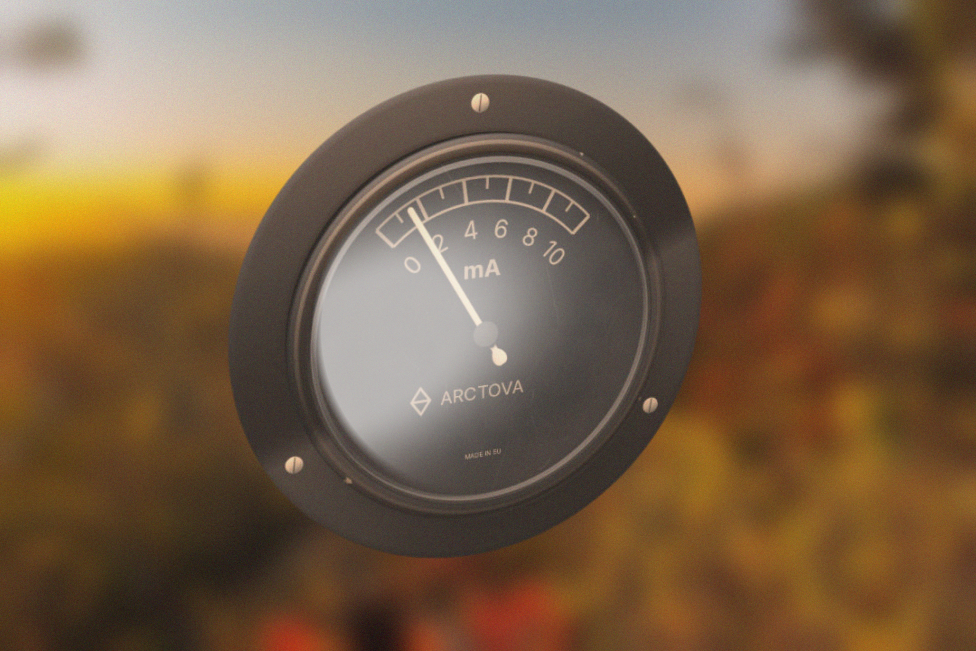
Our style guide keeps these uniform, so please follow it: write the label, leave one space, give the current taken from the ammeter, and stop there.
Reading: 1.5 mA
